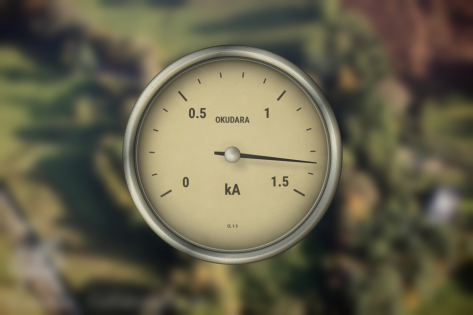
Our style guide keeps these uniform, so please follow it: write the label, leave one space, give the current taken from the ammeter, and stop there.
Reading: 1.35 kA
